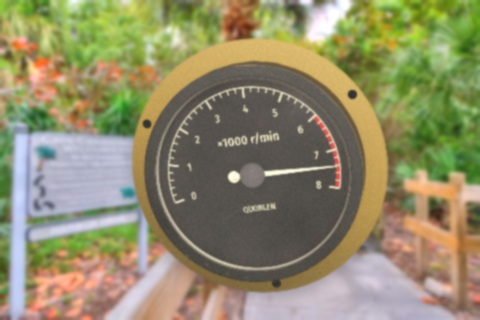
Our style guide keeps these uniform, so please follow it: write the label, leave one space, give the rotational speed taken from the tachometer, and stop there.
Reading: 7400 rpm
